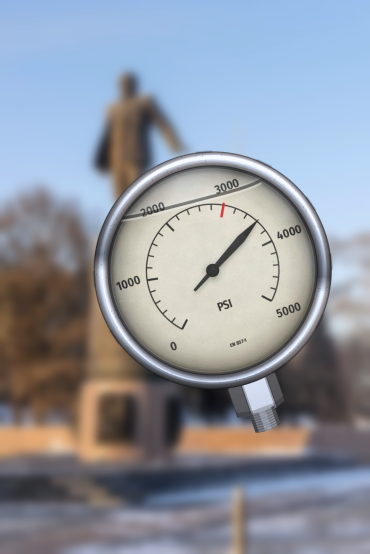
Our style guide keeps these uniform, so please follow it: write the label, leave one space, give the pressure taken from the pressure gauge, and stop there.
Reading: 3600 psi
